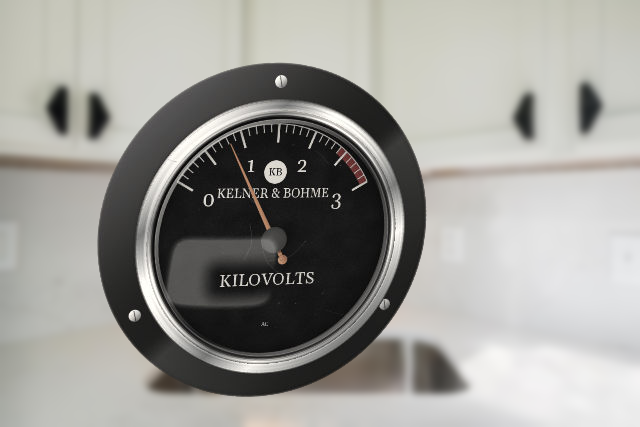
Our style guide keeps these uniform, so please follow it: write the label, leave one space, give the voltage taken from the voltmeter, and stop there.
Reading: 0.8 kV
